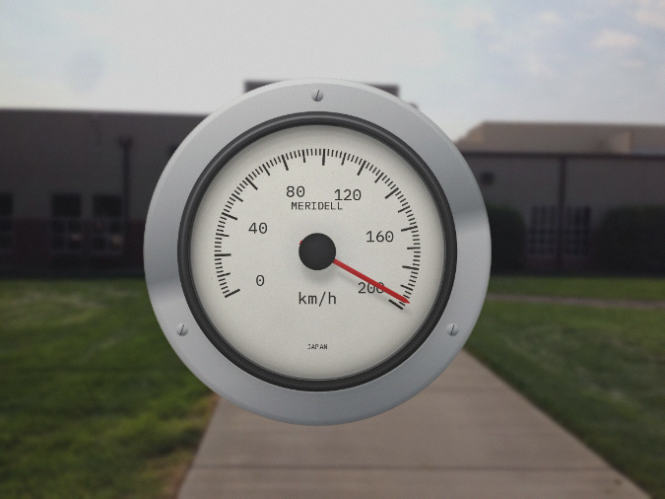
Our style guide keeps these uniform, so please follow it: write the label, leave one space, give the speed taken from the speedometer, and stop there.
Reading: 196 km/h
